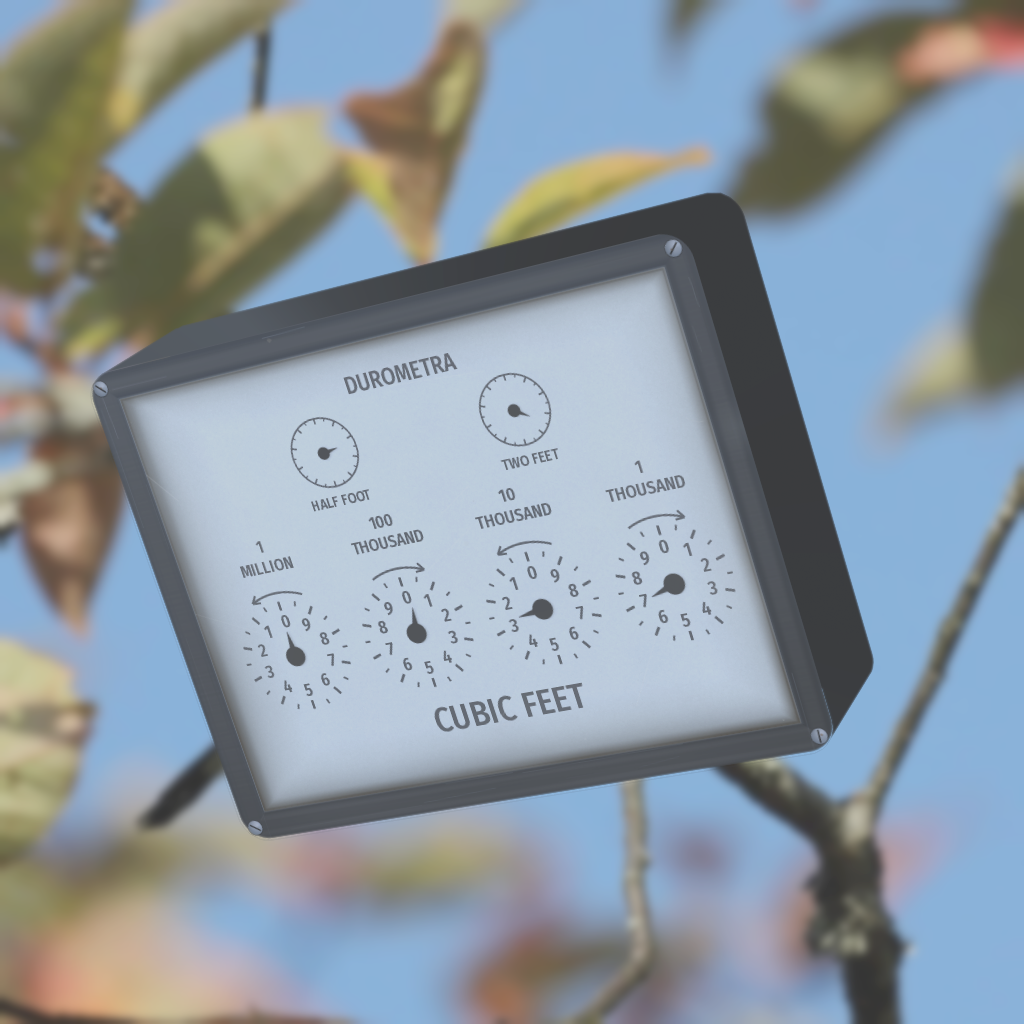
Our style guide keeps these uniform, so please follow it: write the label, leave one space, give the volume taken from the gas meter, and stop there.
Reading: 2700 ft³
